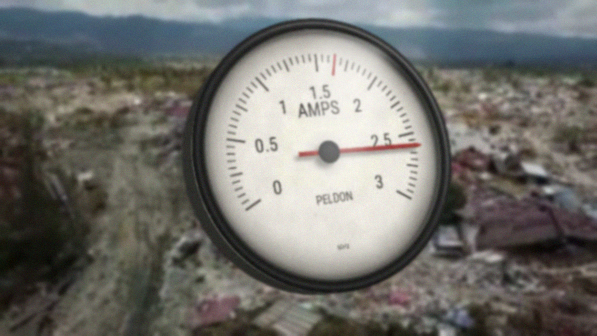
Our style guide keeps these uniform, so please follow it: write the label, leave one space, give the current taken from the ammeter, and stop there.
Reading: 2.6 A
